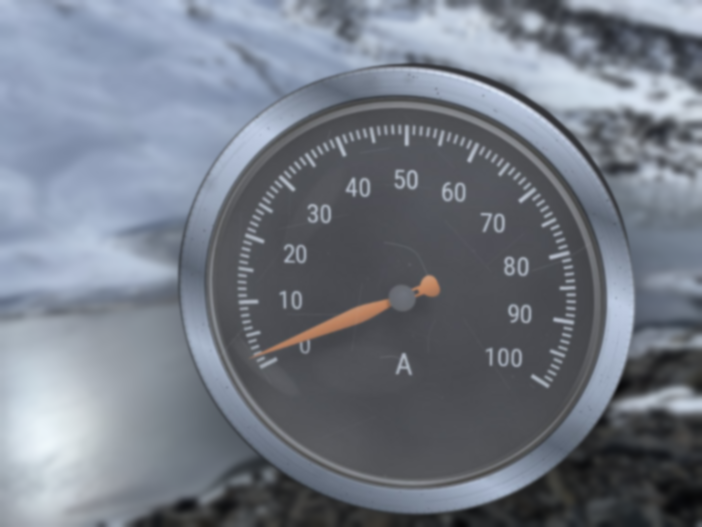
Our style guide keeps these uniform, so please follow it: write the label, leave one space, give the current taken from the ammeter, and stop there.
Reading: 2 A
